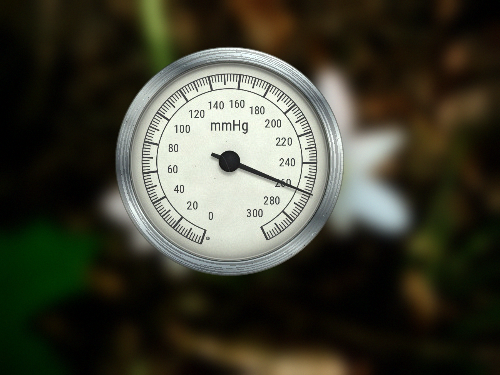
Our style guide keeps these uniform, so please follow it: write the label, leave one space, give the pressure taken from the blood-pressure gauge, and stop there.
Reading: 260 mmHg
